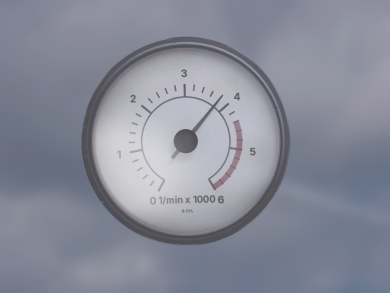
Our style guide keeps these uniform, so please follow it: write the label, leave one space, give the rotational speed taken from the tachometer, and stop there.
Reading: 3800 rpm
